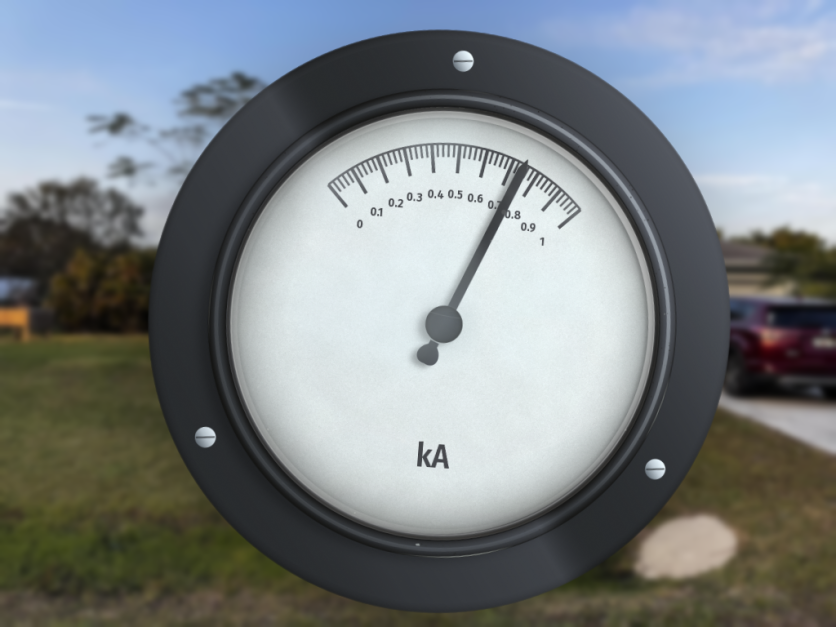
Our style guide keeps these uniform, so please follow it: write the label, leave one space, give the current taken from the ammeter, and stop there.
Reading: 0.74 kA
